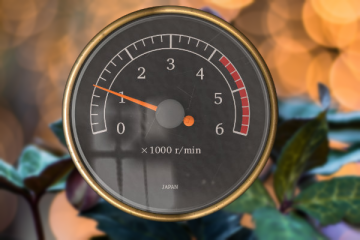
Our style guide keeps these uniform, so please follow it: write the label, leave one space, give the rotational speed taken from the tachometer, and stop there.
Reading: 1000 rpm
